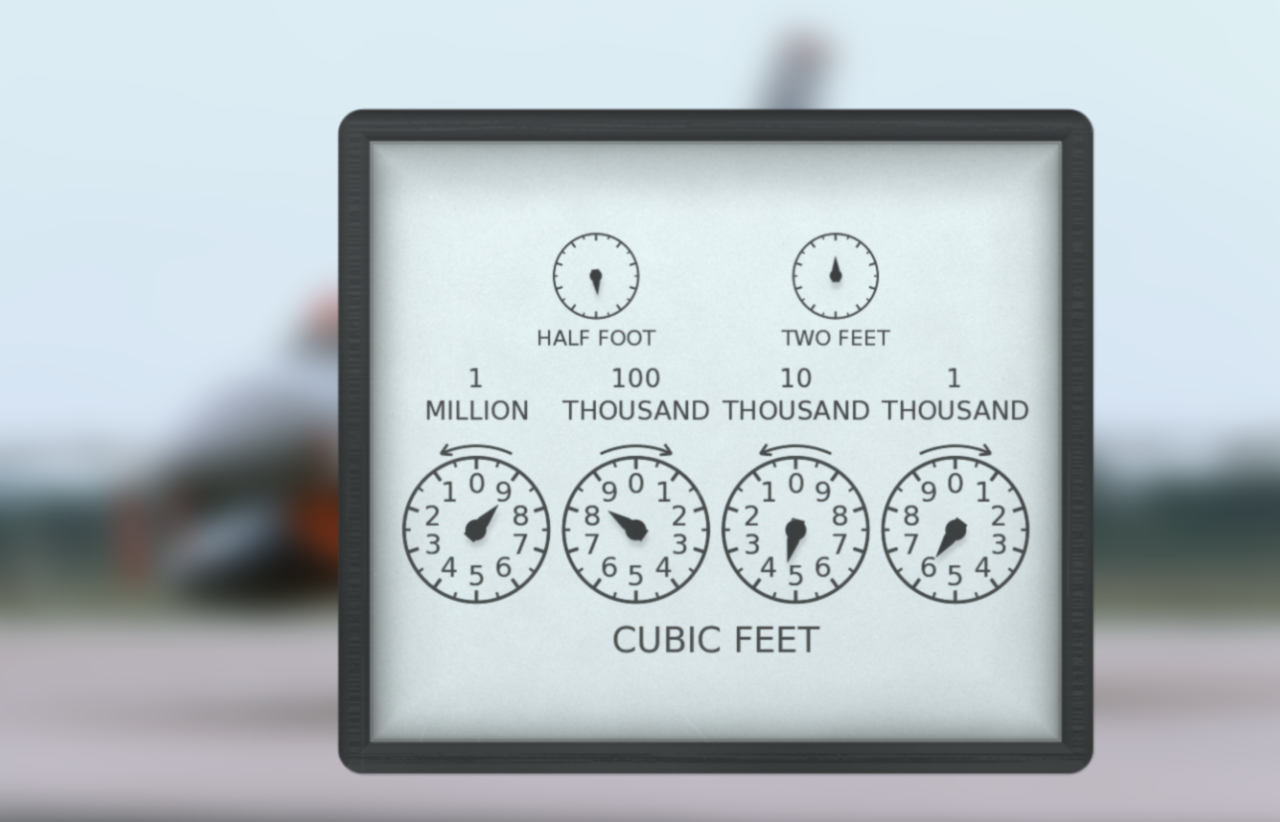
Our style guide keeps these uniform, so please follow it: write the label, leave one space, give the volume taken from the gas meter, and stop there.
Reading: 884600 ft³
